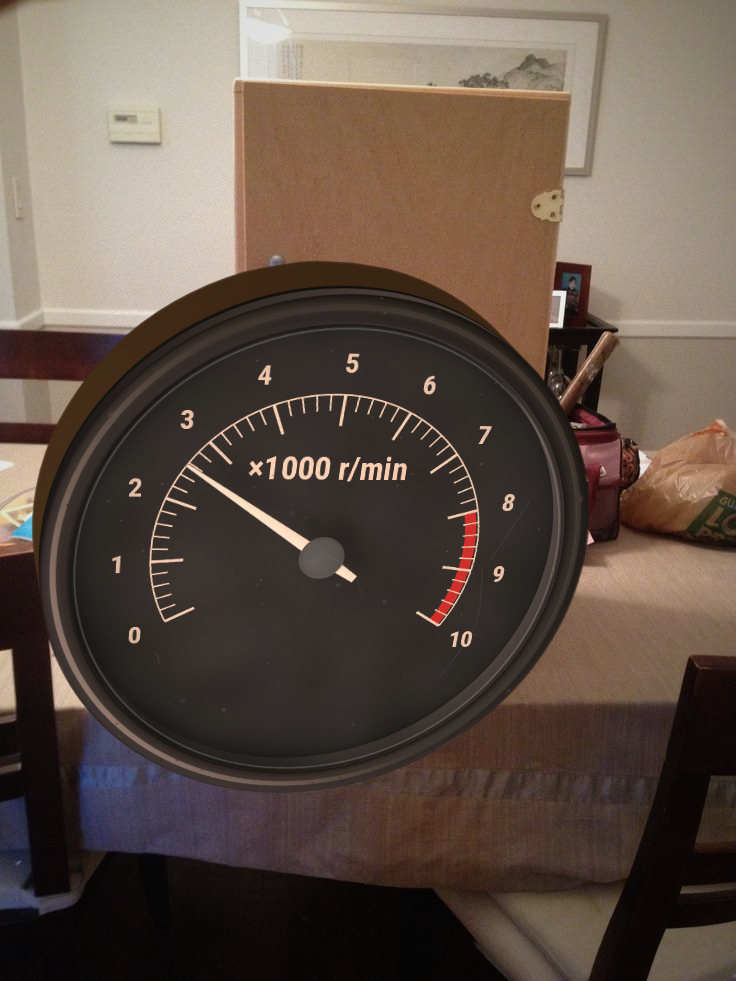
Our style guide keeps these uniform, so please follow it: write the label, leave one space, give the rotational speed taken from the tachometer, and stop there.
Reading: 2600 rpm
